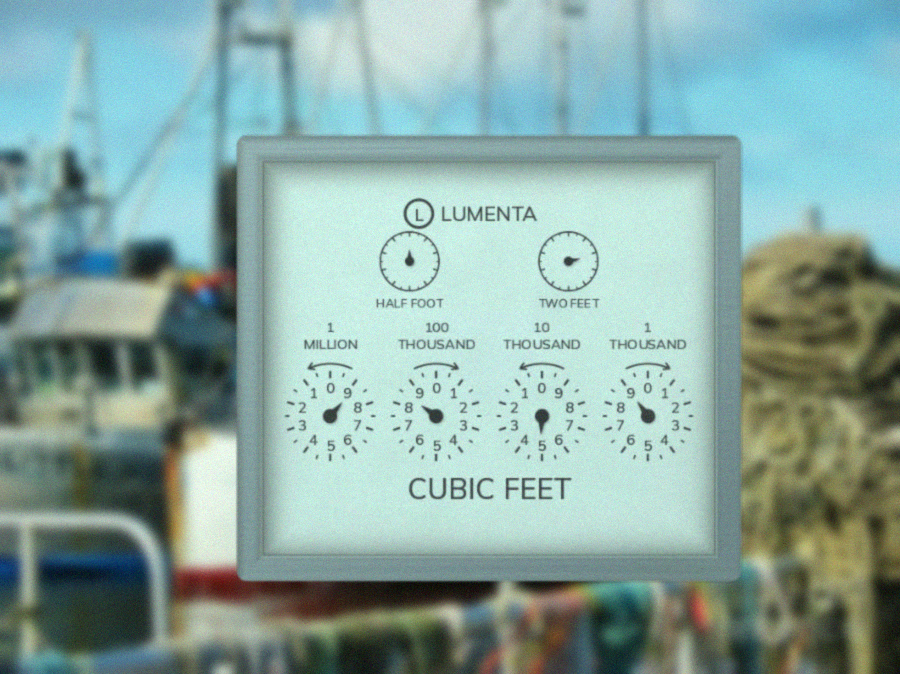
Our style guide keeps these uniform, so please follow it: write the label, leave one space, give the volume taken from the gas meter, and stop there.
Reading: 884900 ft³
